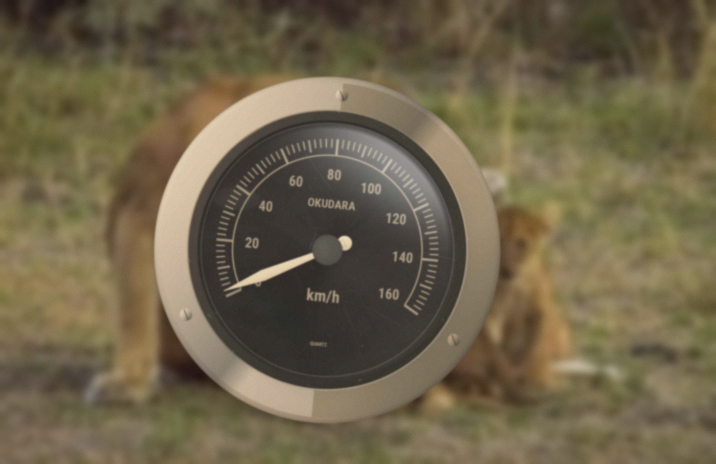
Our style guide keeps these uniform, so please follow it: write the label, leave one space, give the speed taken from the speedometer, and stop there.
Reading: 2 km/h
